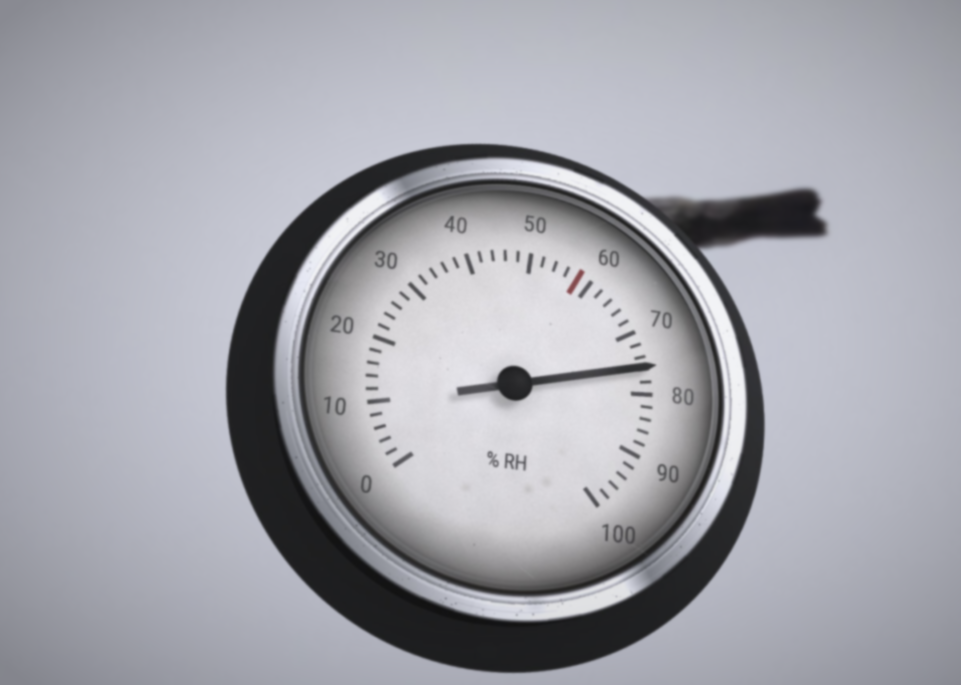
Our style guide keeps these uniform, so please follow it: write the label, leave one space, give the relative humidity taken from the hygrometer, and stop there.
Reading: 76 %
